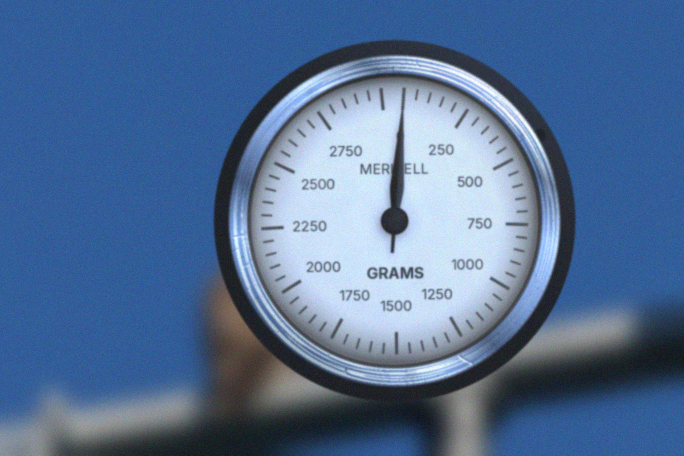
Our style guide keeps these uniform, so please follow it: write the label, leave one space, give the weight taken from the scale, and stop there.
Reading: 0 g
